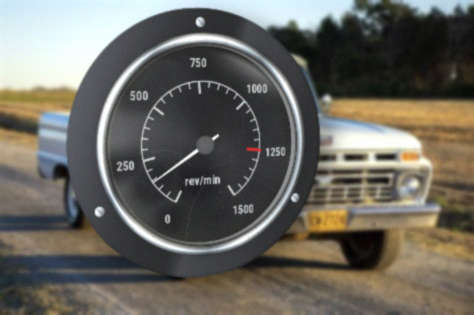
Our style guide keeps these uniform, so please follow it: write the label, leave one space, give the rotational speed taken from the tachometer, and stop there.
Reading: 150 rpm
